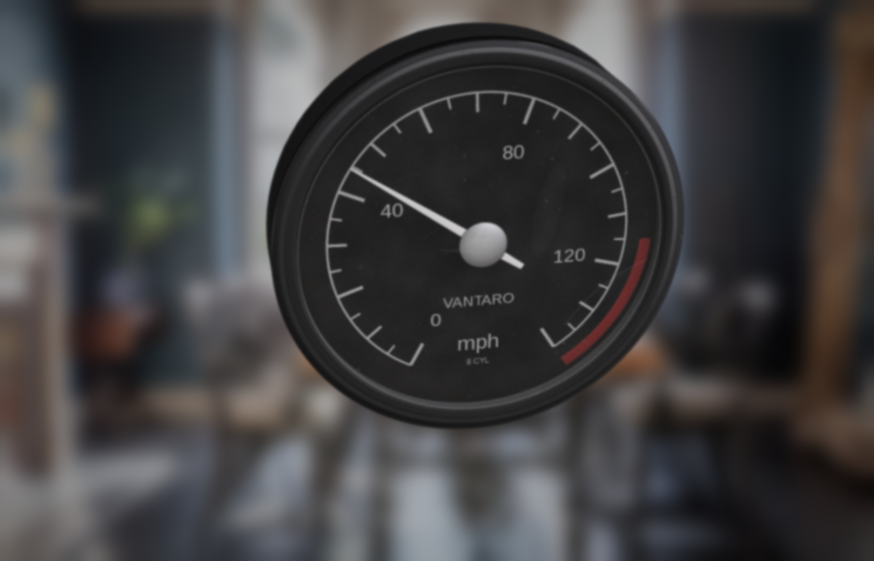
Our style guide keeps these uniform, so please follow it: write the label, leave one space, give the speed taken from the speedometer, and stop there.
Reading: 45 mph
